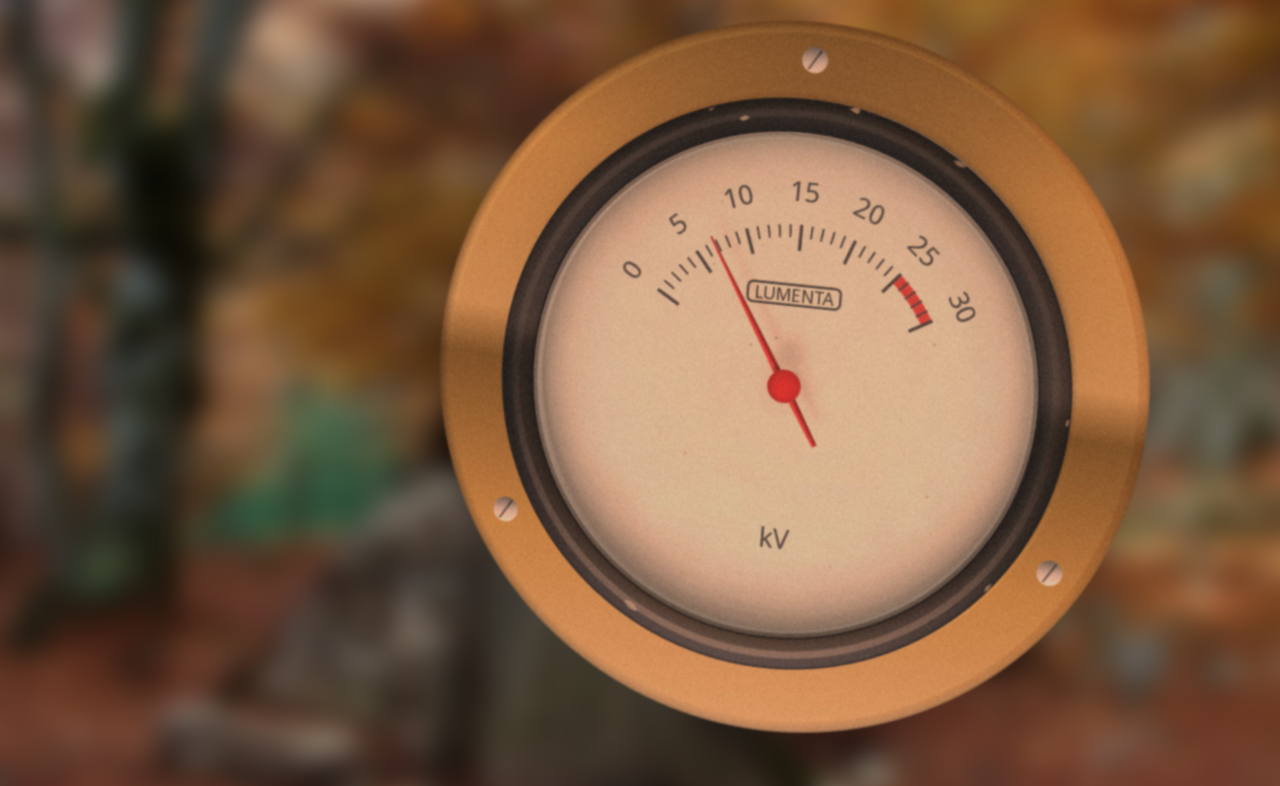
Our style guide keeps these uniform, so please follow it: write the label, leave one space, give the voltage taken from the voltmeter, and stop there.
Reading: 7 kV
